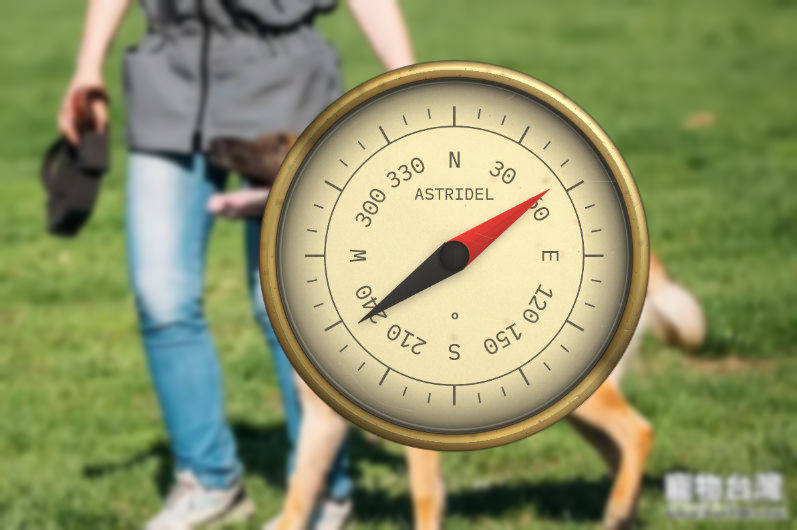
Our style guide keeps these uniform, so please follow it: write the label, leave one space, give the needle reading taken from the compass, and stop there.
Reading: 55 °
